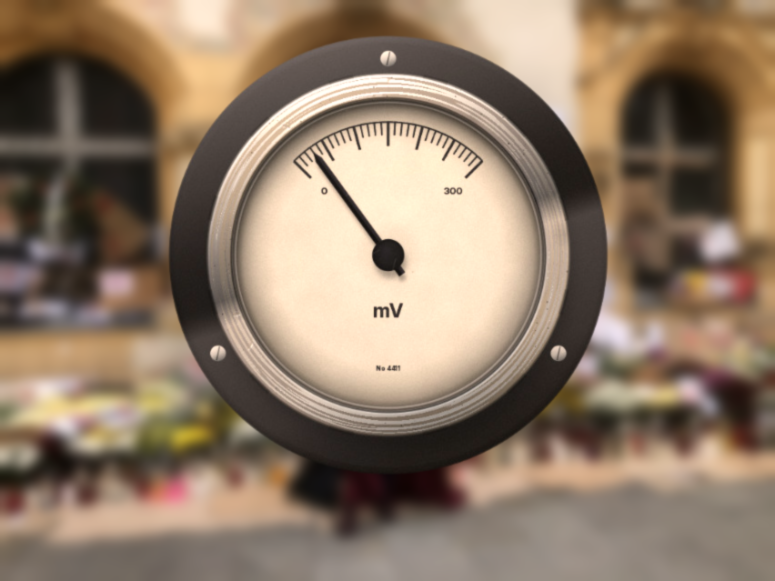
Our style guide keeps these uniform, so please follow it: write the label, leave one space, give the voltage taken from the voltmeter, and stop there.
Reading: 30 mV
